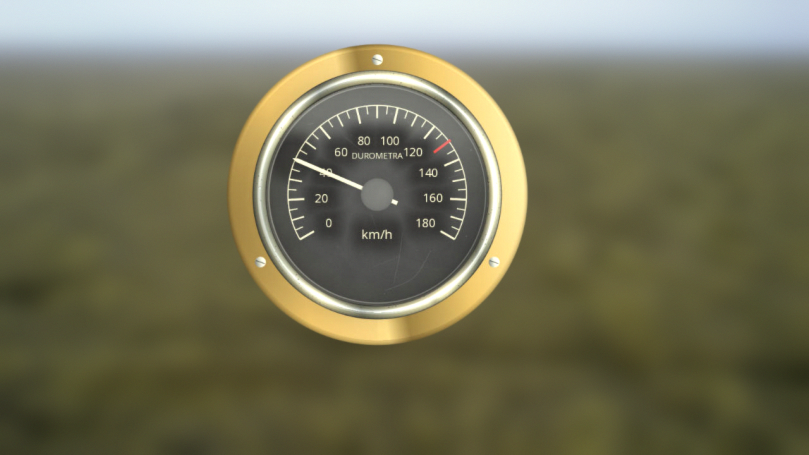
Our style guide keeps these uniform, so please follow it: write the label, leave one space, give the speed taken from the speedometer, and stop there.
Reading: 40 km/h
